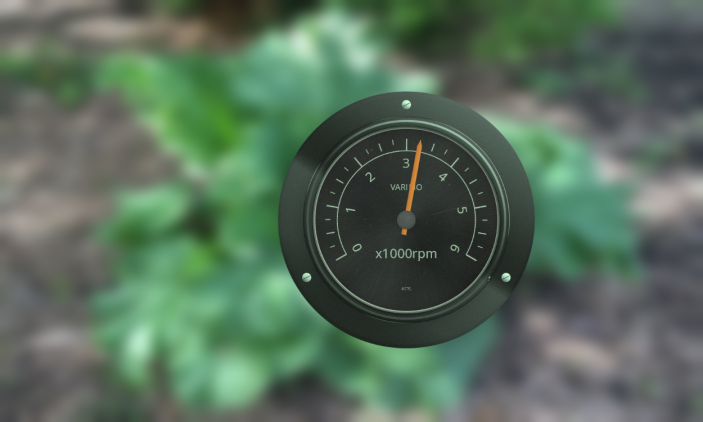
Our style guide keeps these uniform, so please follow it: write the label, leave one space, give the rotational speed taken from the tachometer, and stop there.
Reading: 3250 rpm
